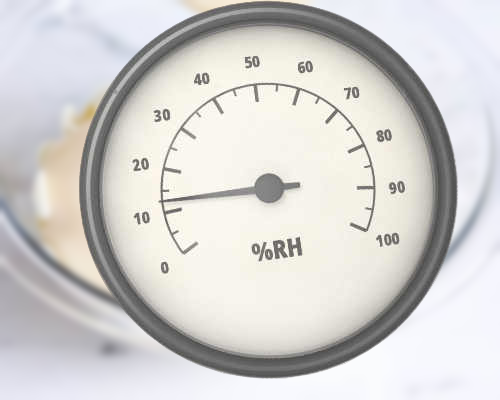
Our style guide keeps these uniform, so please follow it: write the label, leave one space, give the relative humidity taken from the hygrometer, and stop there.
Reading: 12.5 %
